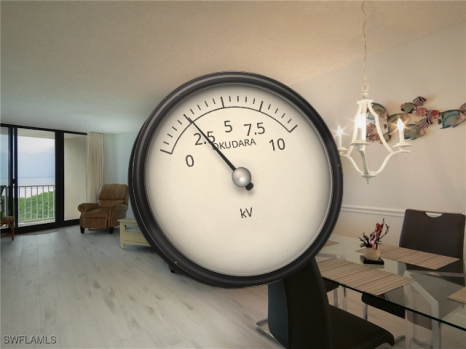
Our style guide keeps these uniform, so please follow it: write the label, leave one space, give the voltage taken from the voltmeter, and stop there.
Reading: 2.5 kV
